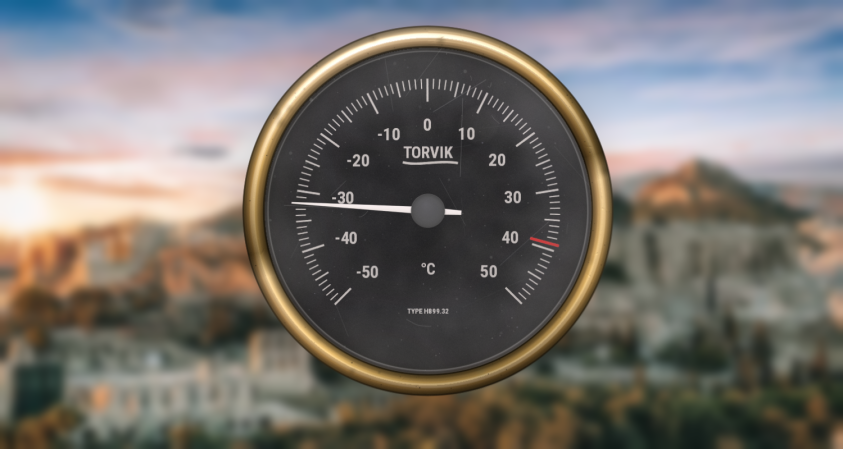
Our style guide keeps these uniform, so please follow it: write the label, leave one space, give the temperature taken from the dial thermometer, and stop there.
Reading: -32 °C
